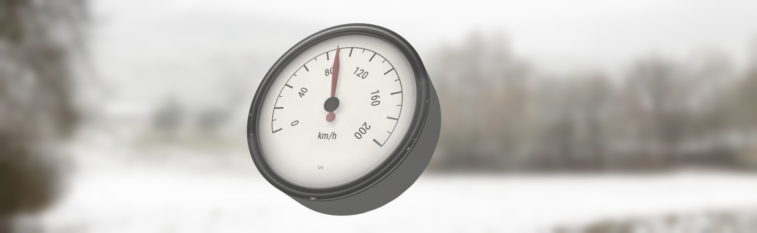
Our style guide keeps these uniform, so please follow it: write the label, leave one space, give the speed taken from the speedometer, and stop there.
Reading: 90 km/h
